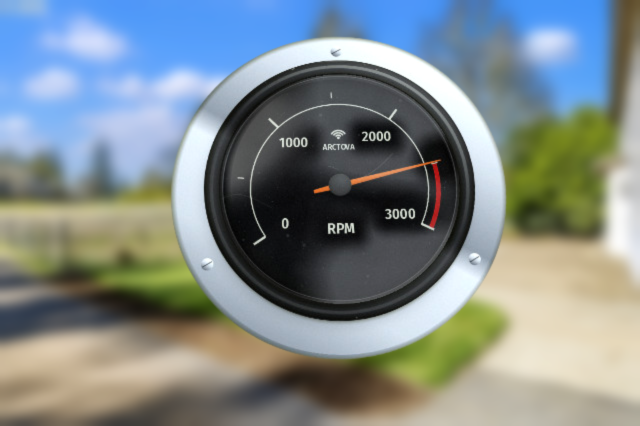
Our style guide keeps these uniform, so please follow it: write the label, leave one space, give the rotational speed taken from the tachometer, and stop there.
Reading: 2500 rpm
